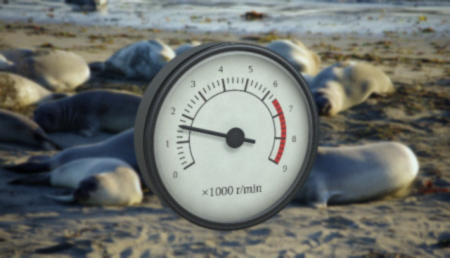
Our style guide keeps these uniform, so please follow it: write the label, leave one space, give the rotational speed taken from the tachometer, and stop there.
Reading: 1600 rpm
